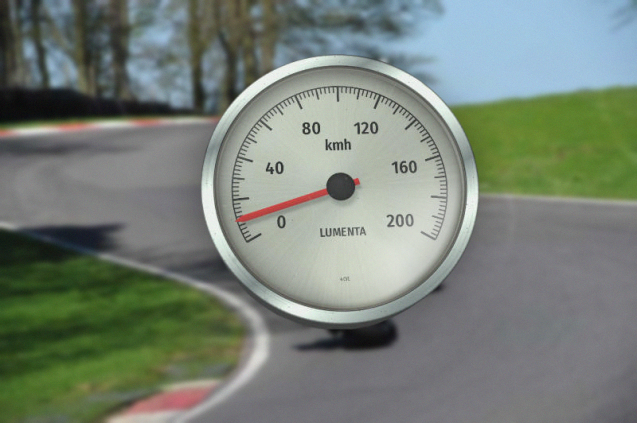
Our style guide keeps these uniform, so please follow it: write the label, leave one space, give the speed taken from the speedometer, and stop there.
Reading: 10 km/h
